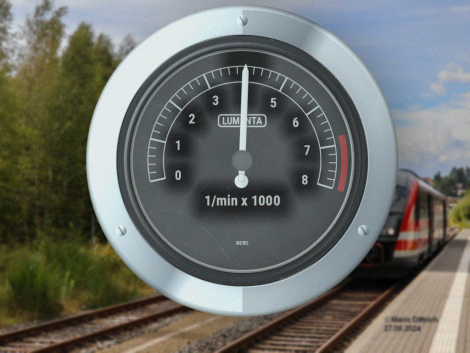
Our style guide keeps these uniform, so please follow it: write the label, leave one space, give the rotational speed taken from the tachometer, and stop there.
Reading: 4000 rpm
